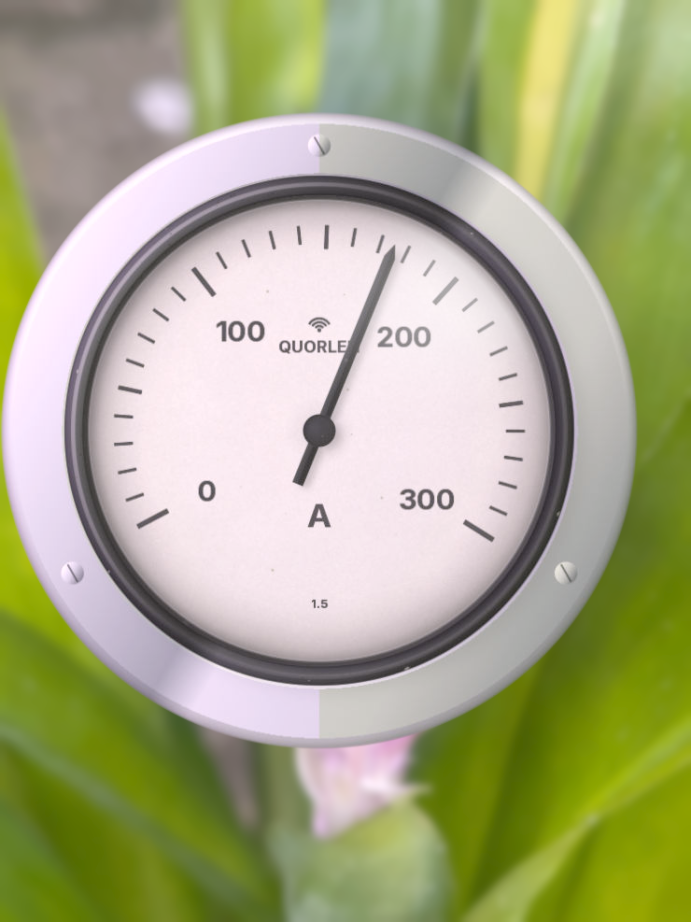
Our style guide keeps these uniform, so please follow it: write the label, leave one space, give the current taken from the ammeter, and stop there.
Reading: 175 A
